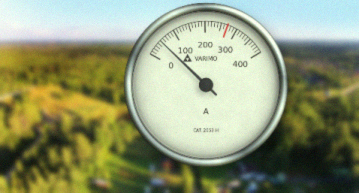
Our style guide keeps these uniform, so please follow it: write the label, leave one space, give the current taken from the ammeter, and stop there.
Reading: 50 A
